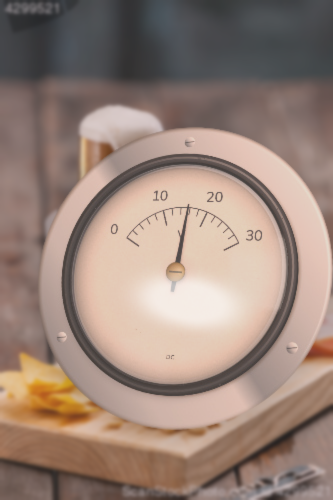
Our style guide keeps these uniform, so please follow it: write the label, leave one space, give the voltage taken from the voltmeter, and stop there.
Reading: 16 V
